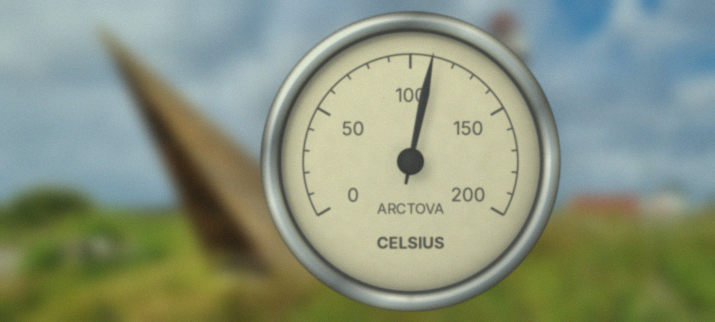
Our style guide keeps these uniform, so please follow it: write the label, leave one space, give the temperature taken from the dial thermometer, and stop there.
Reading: 110 °C
